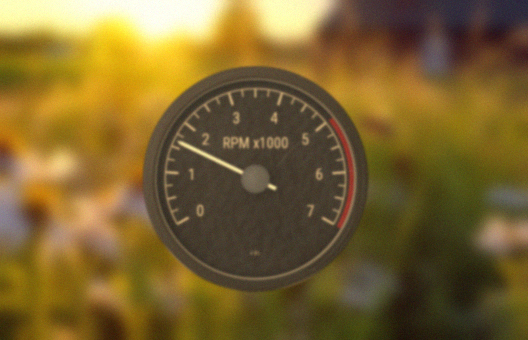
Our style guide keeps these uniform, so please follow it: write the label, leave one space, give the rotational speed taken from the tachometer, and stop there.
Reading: 1625 rpm
